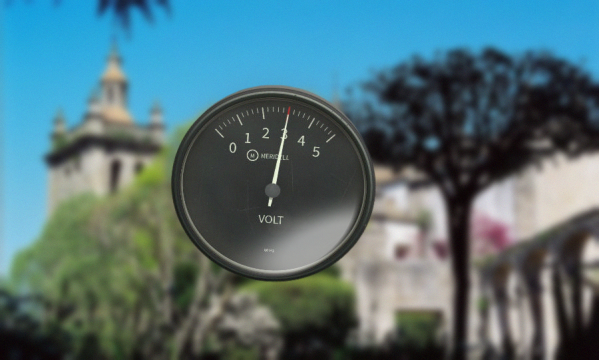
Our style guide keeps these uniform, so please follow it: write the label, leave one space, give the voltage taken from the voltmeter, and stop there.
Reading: 3 V
